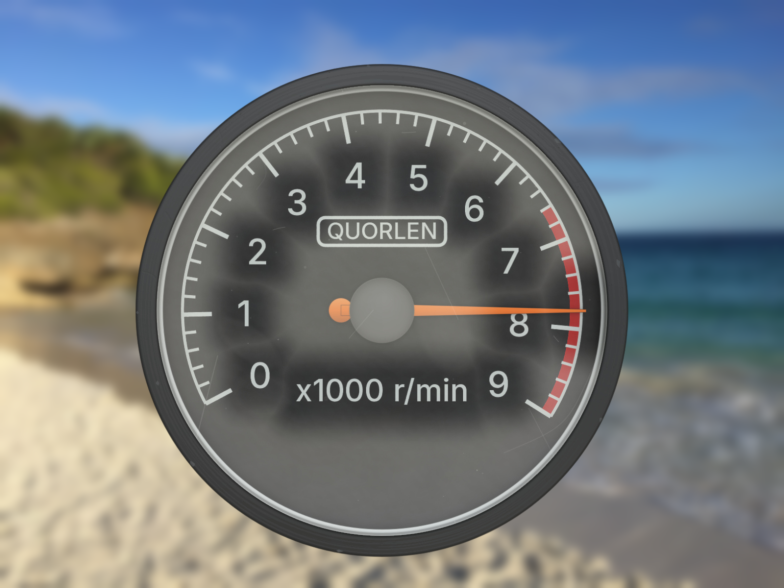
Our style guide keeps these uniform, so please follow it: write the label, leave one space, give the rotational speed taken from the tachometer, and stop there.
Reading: 7800 rpm
